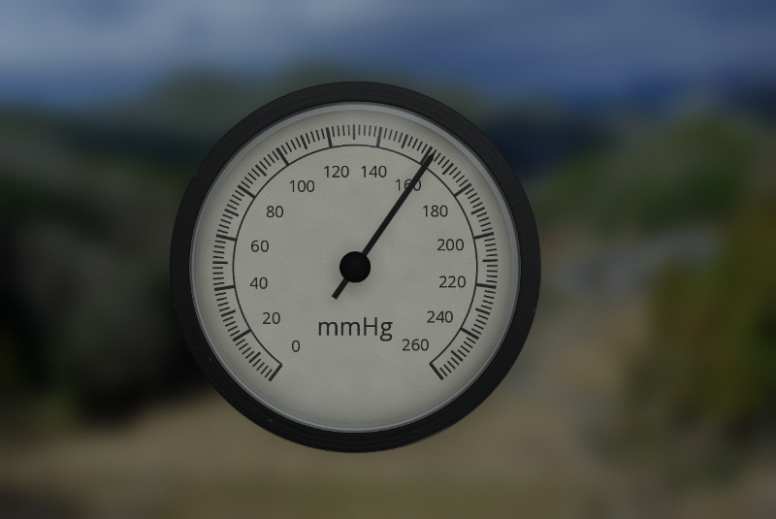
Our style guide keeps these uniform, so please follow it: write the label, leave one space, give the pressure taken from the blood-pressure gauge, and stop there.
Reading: 162 mmHg
